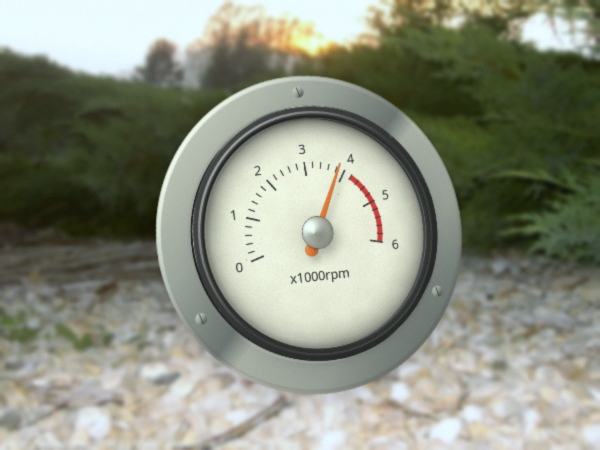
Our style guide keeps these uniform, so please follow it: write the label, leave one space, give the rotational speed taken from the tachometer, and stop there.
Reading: 3800 rpm
